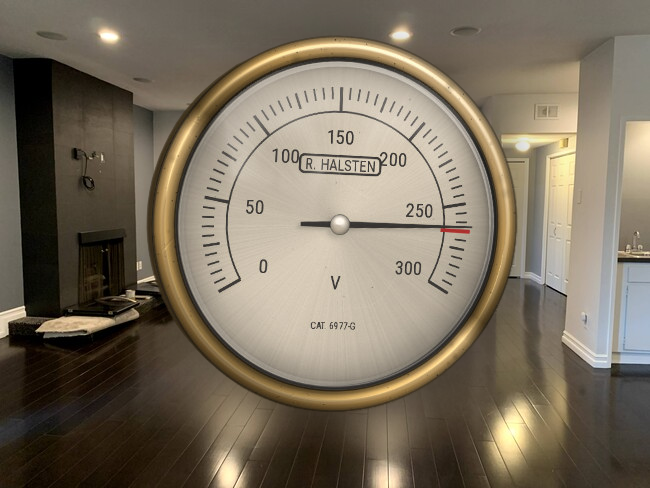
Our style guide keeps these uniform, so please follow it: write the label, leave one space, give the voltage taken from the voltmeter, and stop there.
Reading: 262.5 V
